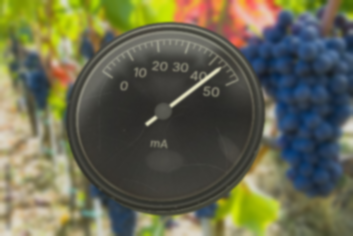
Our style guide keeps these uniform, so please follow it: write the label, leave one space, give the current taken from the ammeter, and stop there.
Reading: 44 mA
